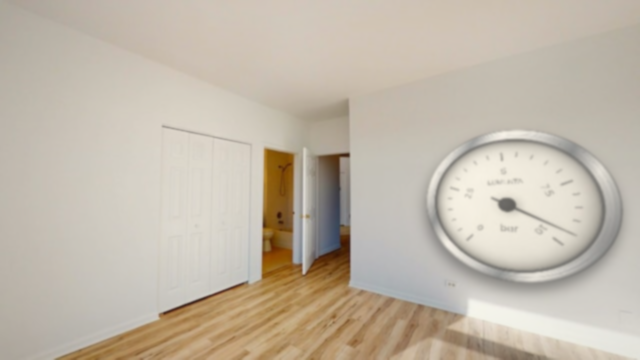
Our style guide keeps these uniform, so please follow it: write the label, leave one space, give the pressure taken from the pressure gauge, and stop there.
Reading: 9.5 bar
